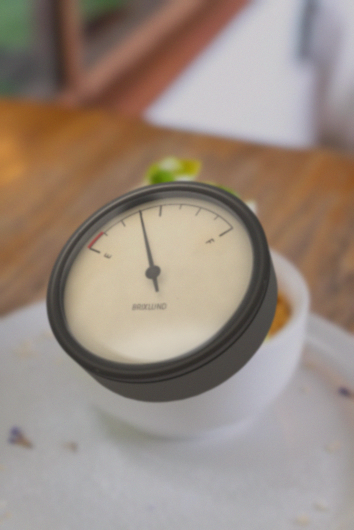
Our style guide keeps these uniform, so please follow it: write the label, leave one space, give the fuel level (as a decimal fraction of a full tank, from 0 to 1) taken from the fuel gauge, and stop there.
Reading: 0.375
